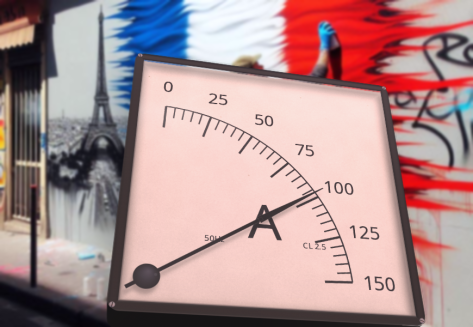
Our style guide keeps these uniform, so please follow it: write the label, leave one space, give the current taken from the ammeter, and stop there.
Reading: 97.5 A
